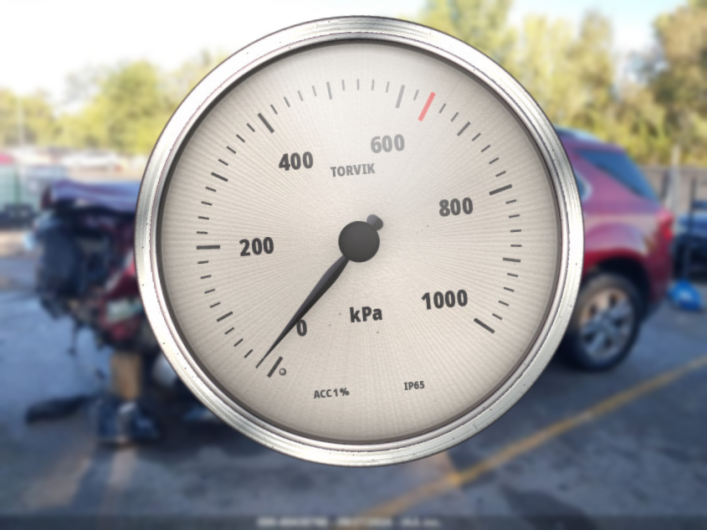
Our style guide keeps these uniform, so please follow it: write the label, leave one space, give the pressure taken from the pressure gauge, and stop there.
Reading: 20 kPa
